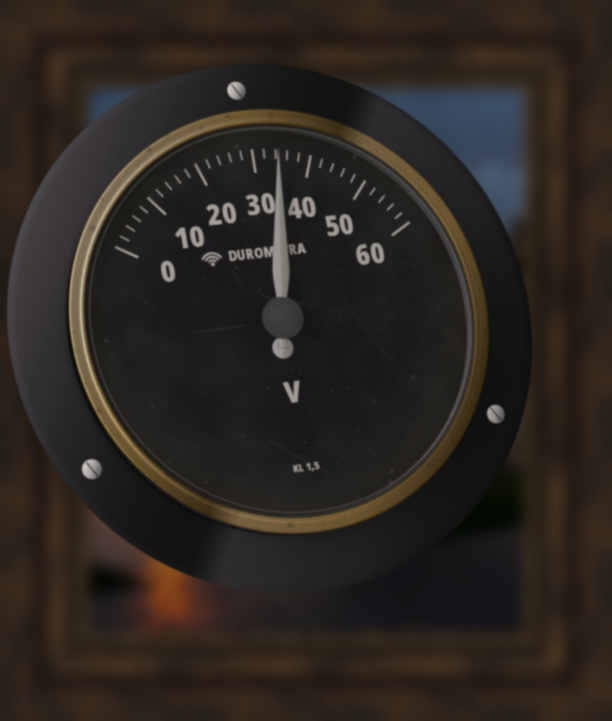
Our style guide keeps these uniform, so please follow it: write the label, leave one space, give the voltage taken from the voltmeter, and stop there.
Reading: 34 V
